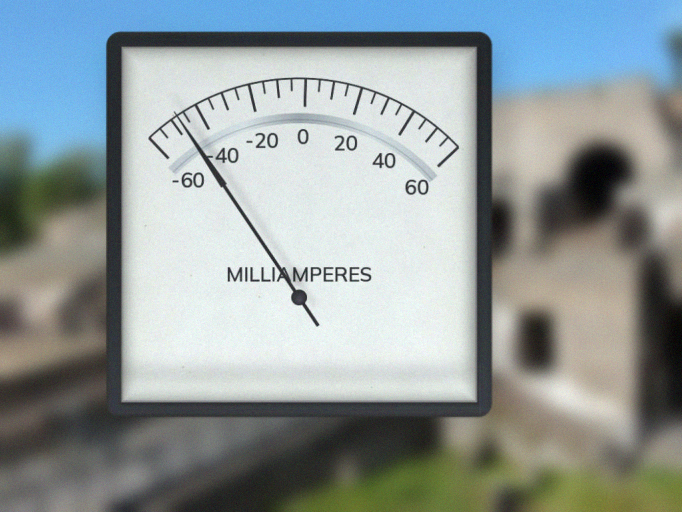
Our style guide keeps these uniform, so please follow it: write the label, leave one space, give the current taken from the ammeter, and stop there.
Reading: -47.5 mA
